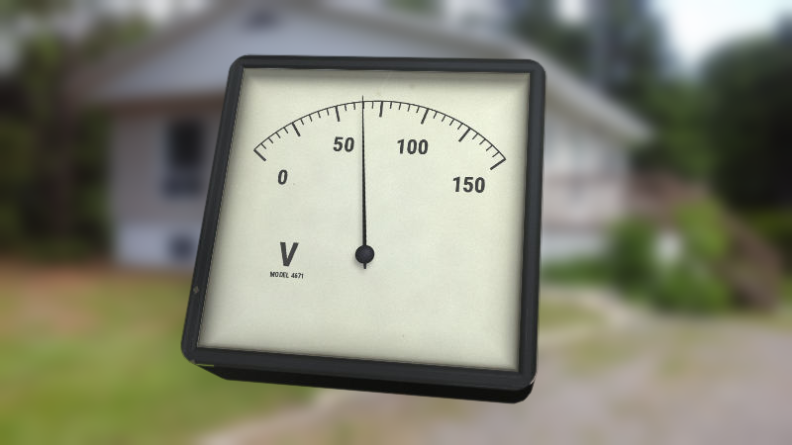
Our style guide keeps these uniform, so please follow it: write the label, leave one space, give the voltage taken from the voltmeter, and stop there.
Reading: 65 V
